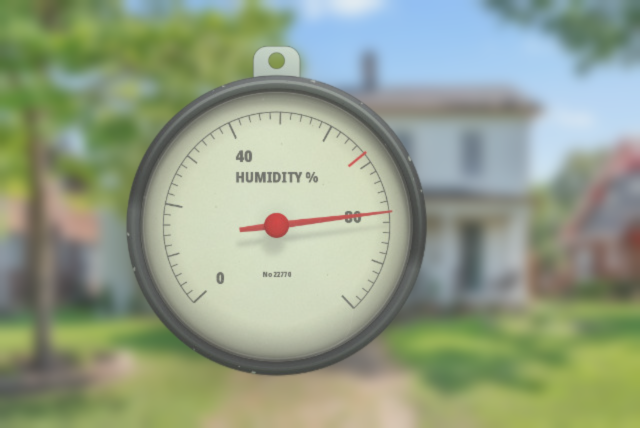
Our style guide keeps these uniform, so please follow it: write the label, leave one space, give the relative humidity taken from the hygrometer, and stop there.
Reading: 80 %
